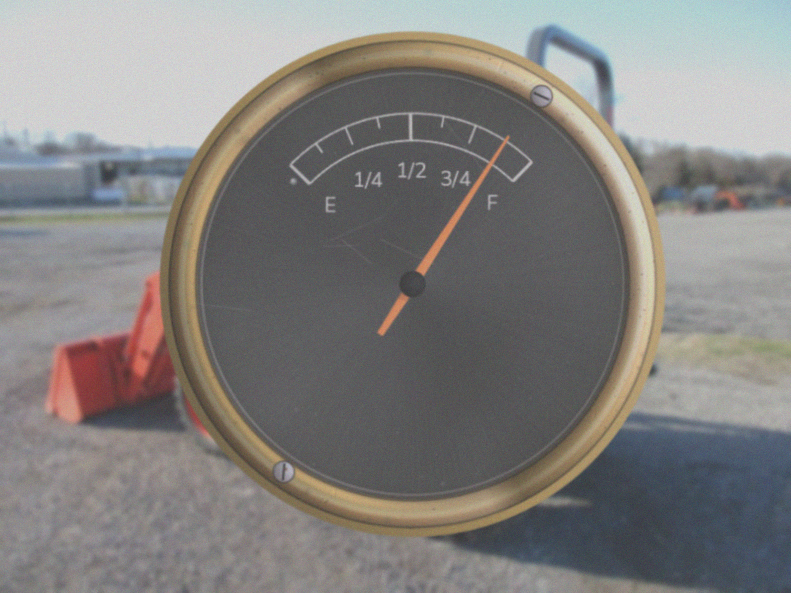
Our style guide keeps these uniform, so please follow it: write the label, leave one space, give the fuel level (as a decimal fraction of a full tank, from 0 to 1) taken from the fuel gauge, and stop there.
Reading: 0.875
